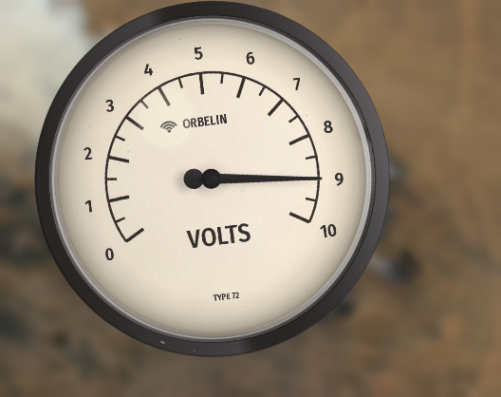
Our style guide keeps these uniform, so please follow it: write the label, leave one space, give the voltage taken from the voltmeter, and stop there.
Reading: 9 V
